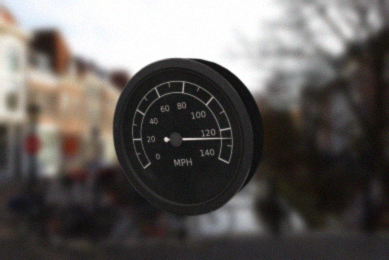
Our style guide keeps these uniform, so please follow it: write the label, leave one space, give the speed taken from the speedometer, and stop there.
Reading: 125 mph
